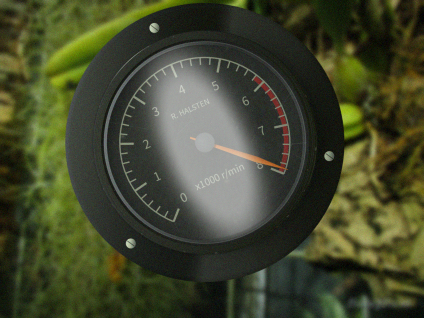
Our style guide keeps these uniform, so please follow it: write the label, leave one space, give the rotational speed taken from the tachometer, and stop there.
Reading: 7900 rpm
